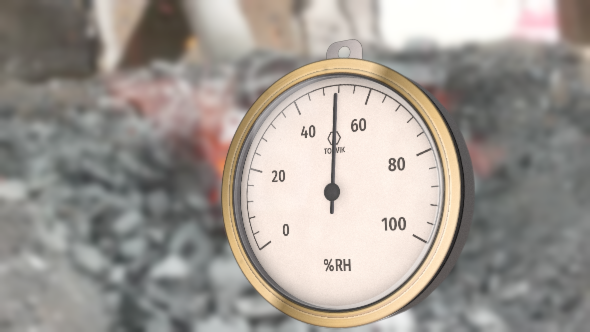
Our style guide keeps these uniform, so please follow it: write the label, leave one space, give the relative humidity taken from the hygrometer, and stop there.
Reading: 52 %
